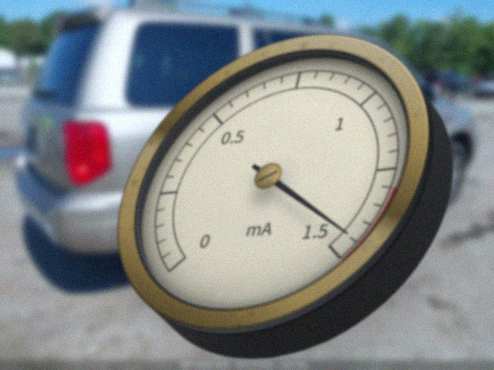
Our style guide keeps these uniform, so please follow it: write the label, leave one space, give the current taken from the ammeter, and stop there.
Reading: 1.45 mA
